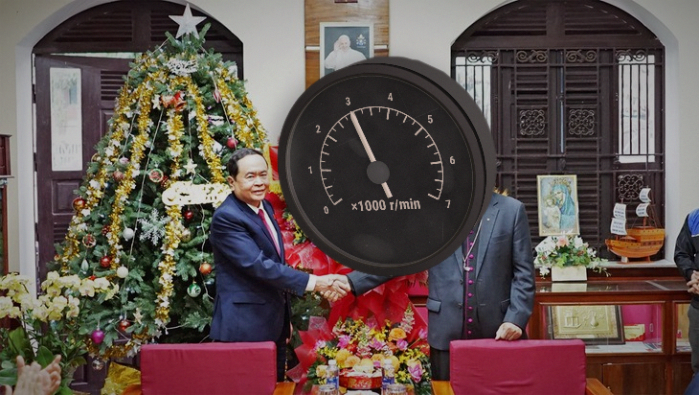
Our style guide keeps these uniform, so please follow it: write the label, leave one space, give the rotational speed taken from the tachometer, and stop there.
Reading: 3000 rpm
